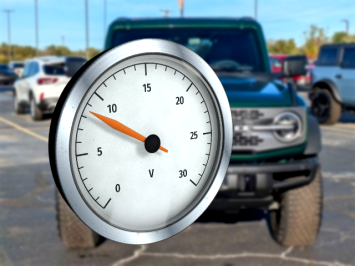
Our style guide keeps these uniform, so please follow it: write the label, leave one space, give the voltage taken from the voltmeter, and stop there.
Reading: 8.5 V
